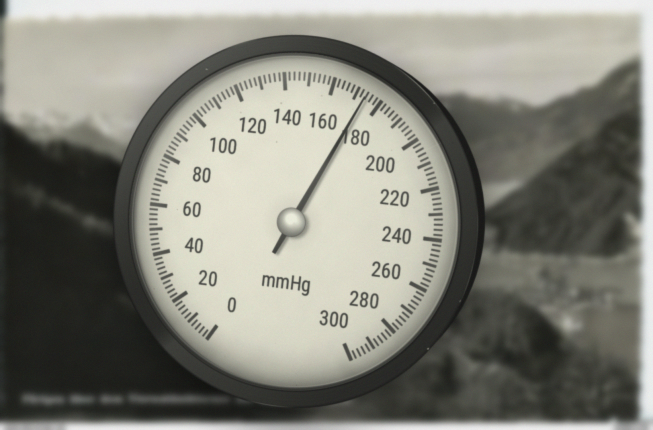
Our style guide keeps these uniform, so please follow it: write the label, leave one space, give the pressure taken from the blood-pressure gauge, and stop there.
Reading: 174 mmHg
